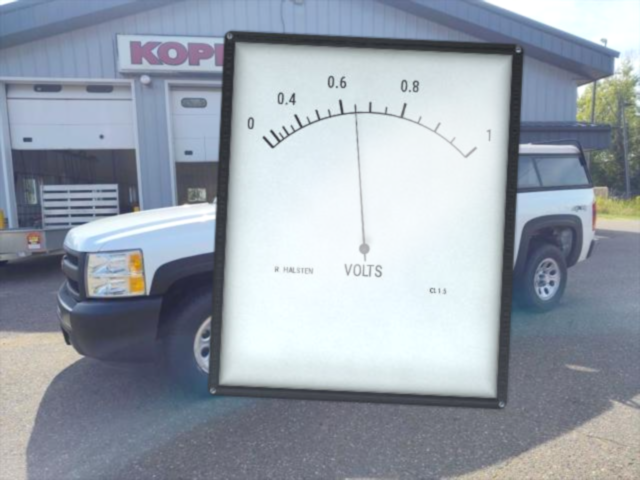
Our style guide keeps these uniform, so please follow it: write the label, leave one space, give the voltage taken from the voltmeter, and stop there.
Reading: 0.65 V
